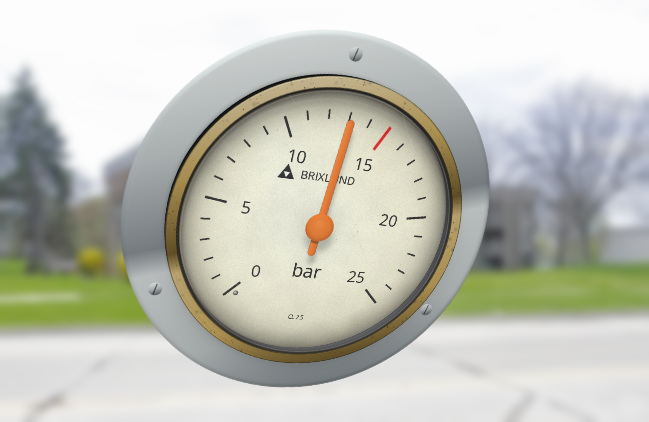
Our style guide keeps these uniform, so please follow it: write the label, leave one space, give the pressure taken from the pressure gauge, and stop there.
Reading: 13 bar
